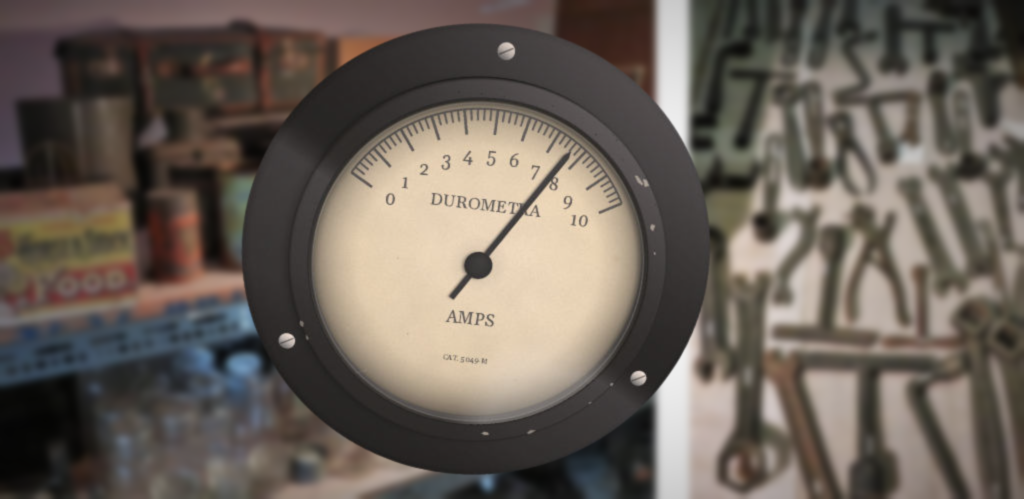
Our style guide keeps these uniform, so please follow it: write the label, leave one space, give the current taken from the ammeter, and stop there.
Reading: 7.6 A
